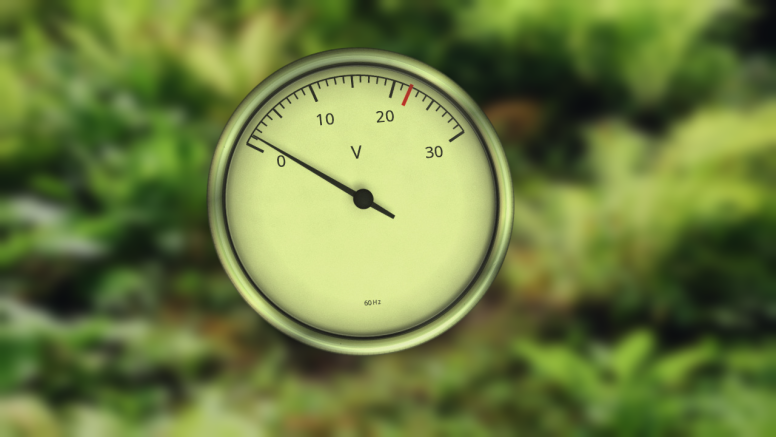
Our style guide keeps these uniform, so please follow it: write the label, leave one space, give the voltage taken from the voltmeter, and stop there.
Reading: 1 V
